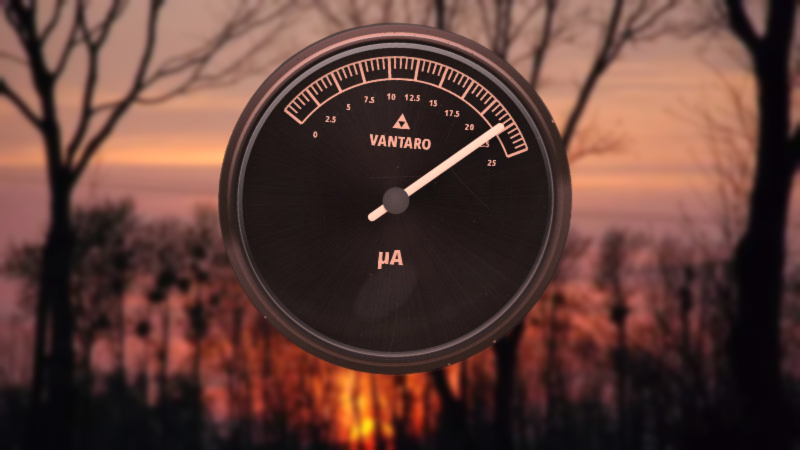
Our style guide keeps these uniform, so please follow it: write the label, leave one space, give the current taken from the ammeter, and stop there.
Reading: 22 µA
